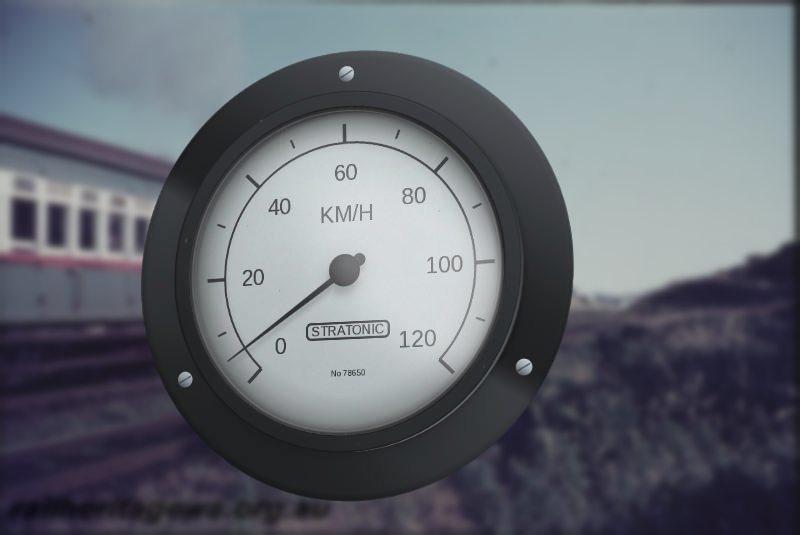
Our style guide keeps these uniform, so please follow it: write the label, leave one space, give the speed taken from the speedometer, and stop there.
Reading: 5 km/h
